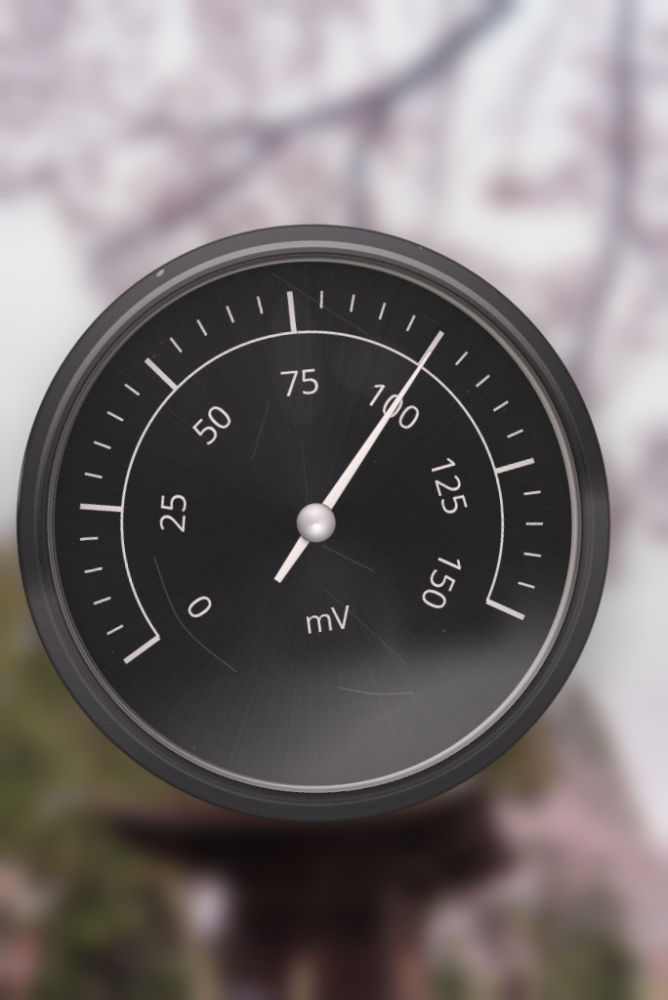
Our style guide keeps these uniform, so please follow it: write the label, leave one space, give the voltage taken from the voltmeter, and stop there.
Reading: 100 mV
